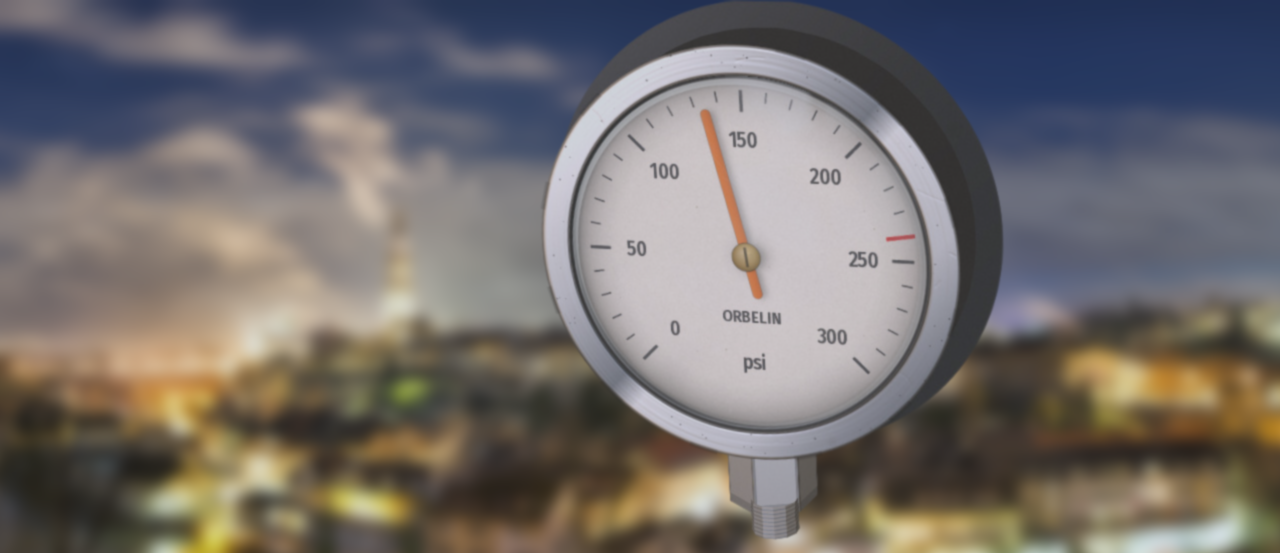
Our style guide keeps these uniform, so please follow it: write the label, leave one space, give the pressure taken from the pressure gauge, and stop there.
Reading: 135 psi
